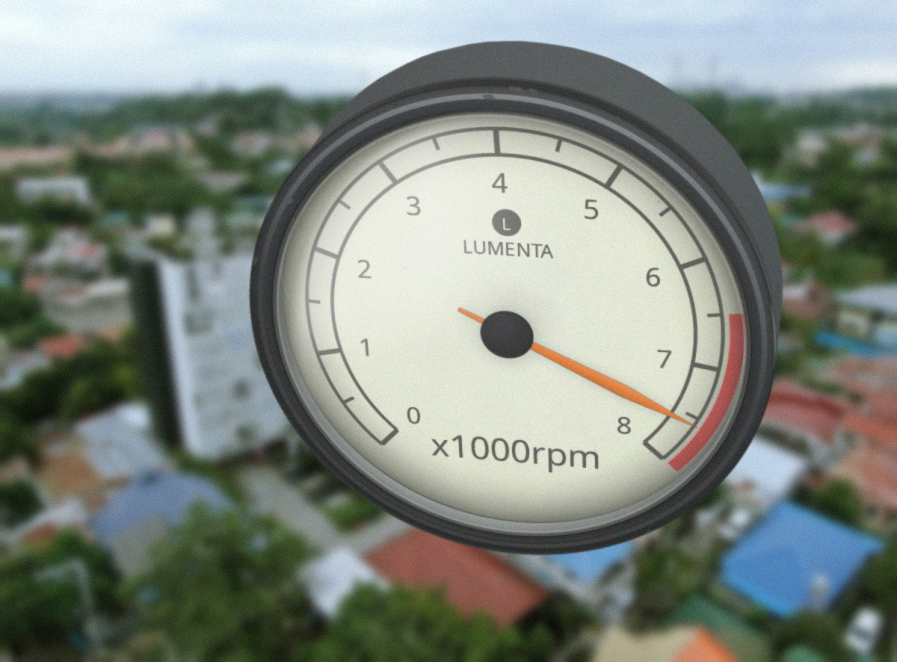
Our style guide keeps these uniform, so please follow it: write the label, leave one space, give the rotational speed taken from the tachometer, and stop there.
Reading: 7500 rpm
